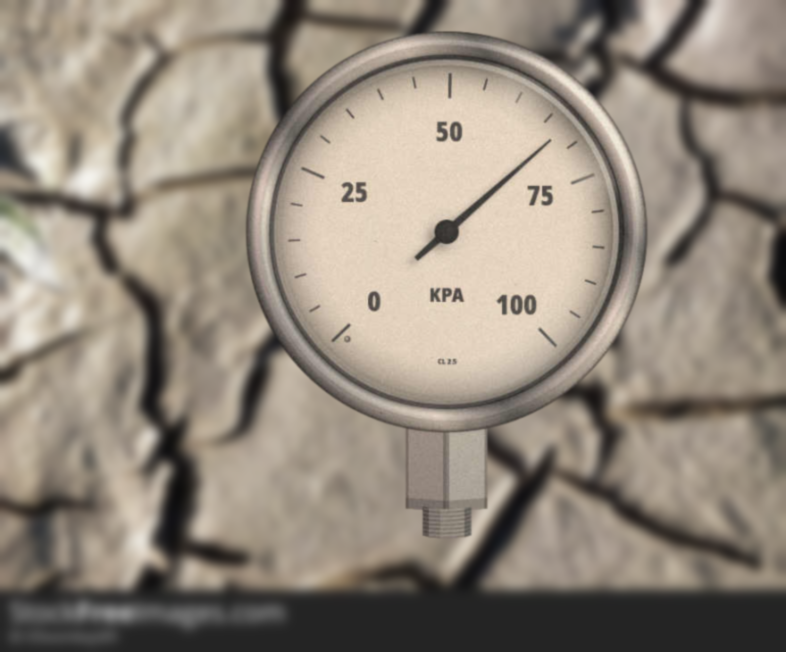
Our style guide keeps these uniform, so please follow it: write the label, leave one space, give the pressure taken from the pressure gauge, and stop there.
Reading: 67.5 kPa
